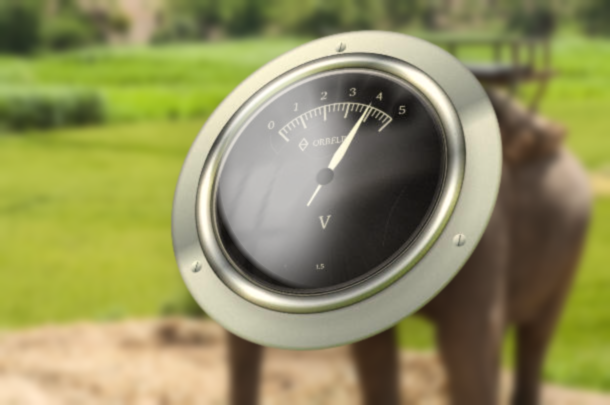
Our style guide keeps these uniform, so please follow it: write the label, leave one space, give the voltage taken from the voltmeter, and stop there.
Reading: 4 V
